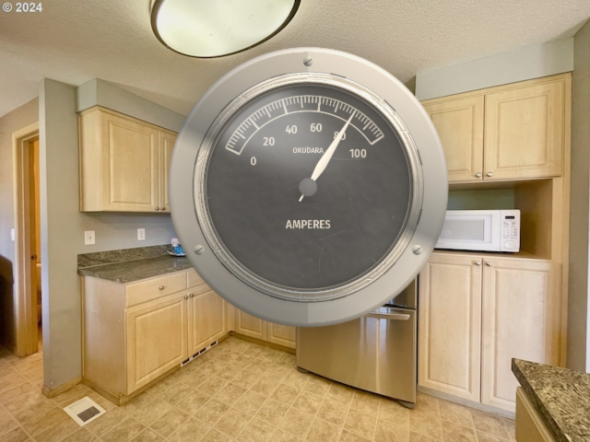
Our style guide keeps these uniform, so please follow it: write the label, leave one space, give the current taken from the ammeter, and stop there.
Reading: 80 A
